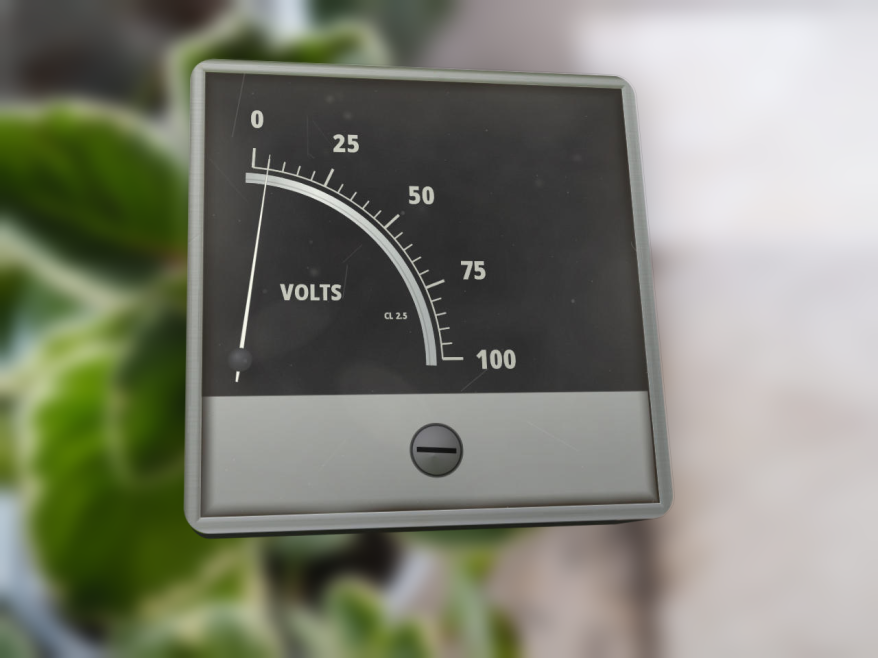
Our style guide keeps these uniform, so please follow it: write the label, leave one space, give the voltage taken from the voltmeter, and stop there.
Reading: 5 V
